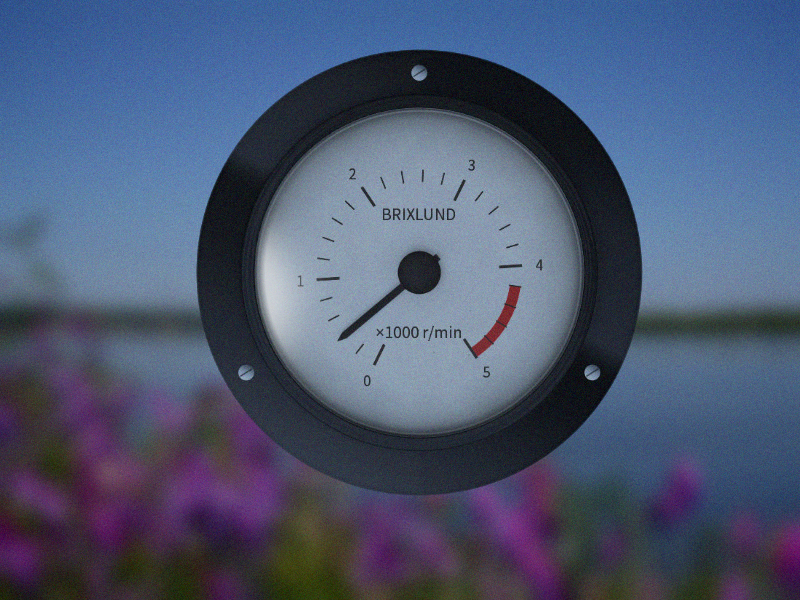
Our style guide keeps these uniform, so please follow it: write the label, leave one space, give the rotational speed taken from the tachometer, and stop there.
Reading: 400 rpm
